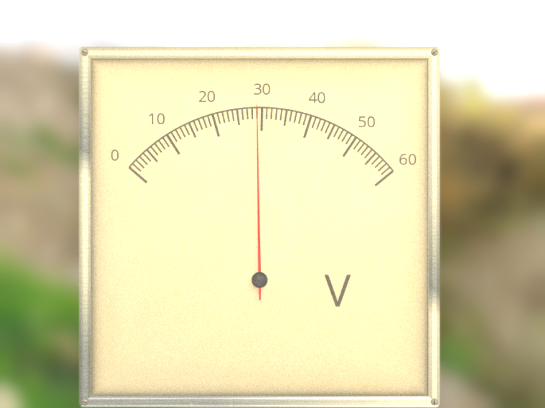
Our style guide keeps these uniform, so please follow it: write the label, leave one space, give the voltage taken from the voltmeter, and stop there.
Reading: 29 V
